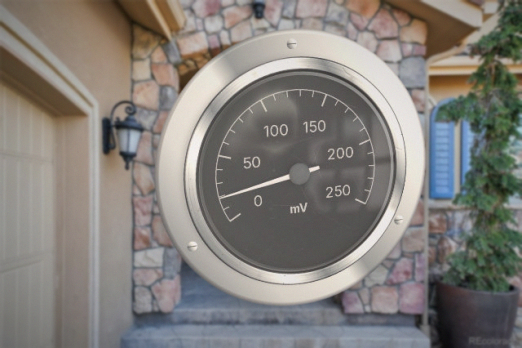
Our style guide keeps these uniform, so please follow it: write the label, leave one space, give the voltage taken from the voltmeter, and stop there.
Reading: 20 mV
